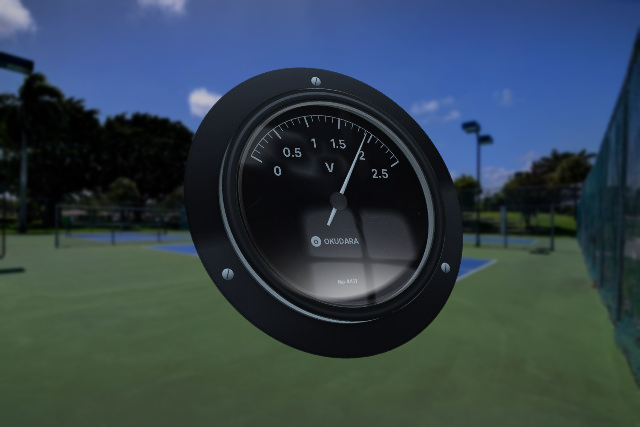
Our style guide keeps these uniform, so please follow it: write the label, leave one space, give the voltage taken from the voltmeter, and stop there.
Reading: 1.9 V
